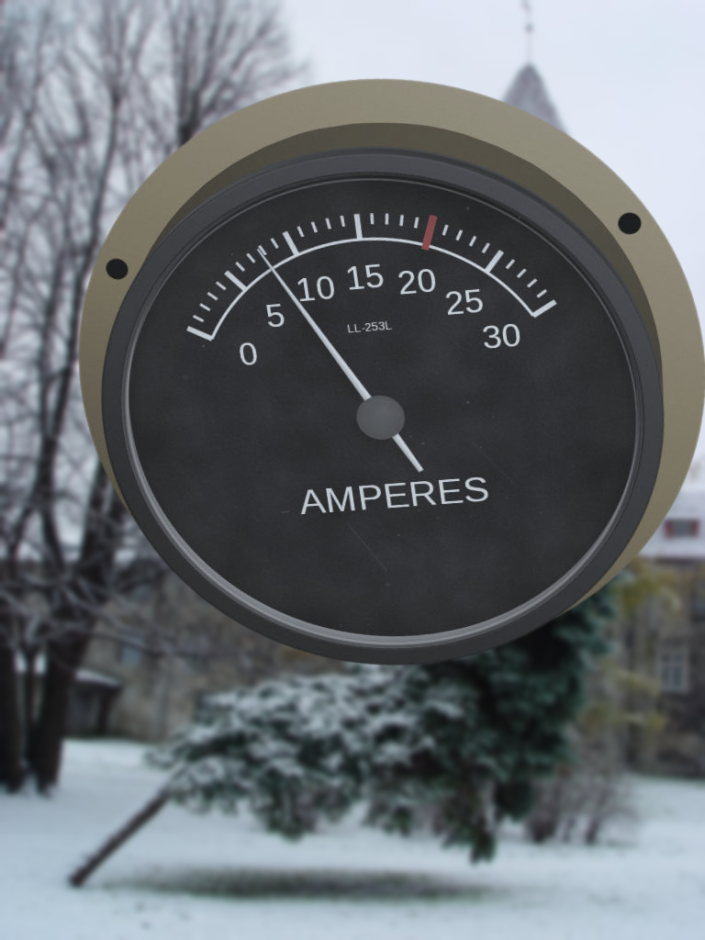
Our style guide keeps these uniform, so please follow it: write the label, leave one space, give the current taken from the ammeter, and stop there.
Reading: 8 A
